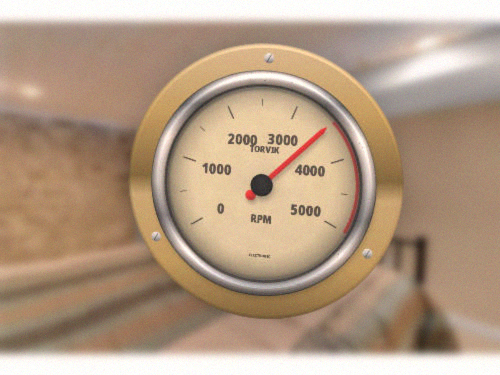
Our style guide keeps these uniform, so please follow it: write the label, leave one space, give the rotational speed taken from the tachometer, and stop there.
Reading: 3500 rpm
